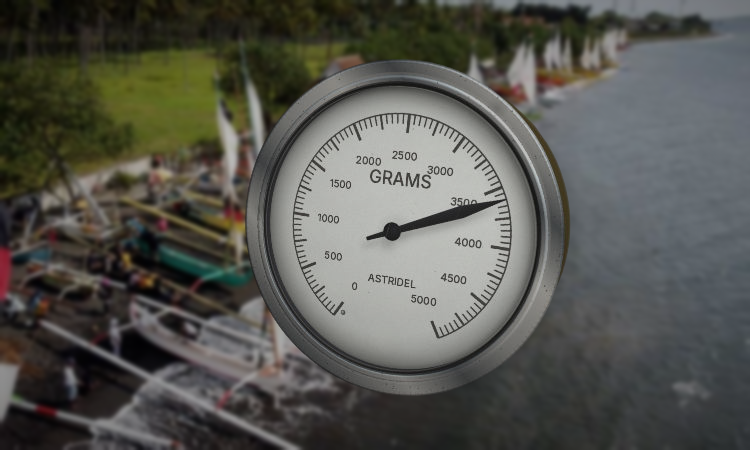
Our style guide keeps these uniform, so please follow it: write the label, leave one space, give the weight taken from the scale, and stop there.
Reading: 3600 g
